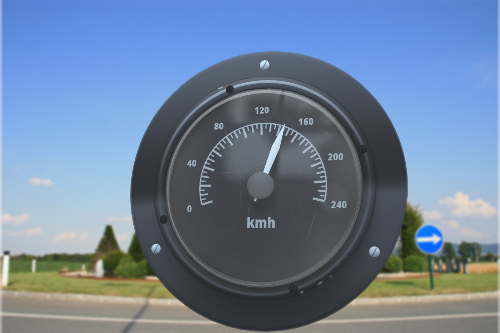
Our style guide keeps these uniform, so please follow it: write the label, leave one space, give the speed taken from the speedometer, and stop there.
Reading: 145 km/h
